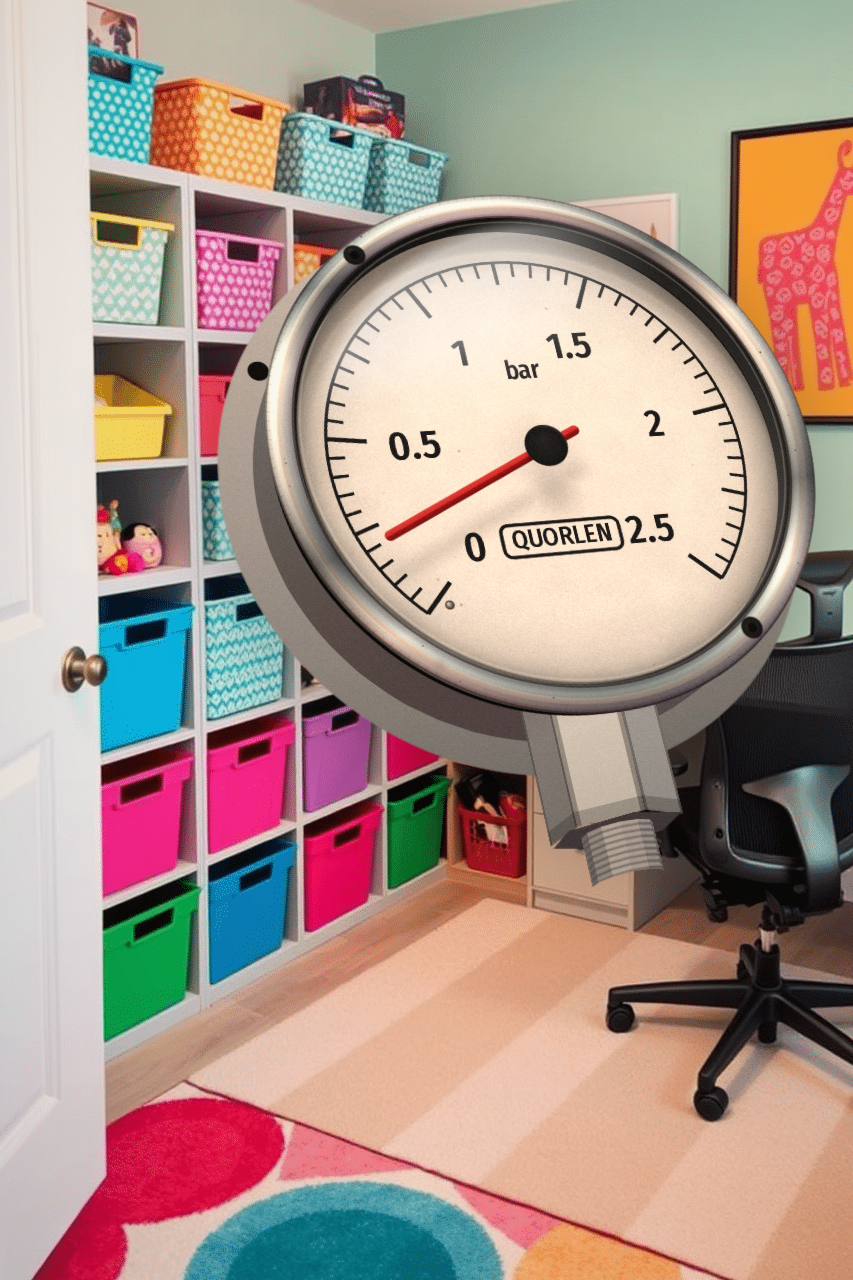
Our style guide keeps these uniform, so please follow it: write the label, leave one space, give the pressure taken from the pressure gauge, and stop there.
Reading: 0.2 bar
